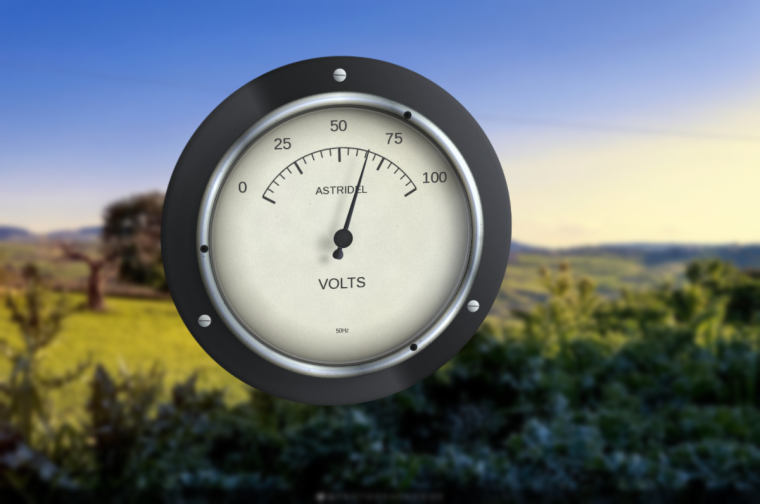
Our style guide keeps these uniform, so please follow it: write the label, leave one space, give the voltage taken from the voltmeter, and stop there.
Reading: 65 V
